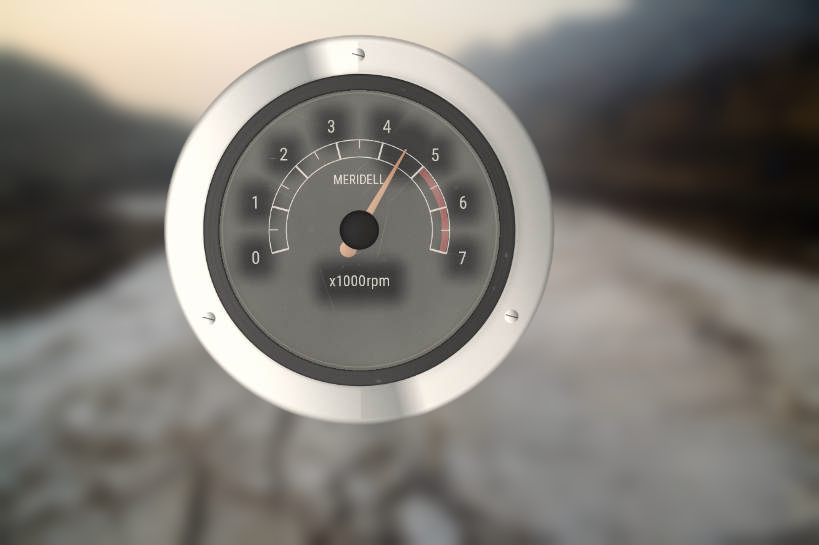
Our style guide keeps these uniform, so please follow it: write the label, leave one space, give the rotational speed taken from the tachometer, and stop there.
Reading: 4500 rpm
